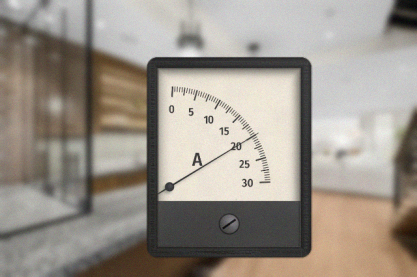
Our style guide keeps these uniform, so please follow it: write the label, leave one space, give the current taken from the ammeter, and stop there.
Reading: 20 A
